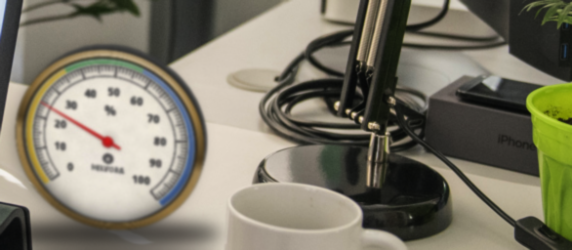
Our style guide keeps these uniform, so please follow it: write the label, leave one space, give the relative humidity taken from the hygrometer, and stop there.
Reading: 25 %
